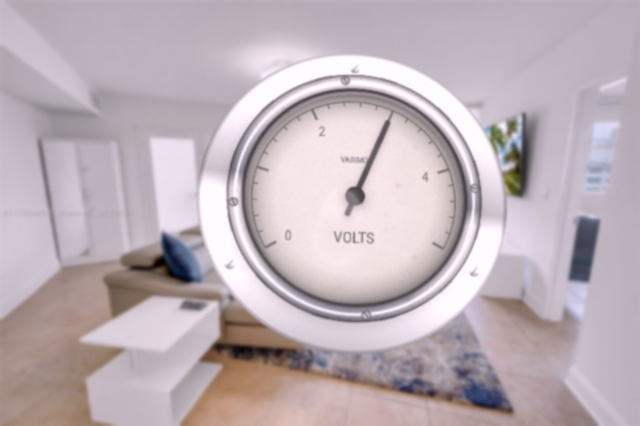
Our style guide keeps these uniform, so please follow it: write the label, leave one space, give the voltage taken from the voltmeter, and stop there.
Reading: 3 V
